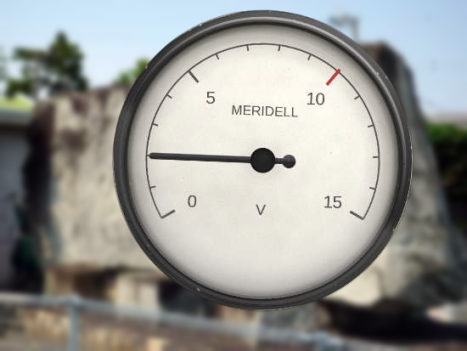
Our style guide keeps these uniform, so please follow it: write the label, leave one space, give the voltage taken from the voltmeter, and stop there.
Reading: 2 V
